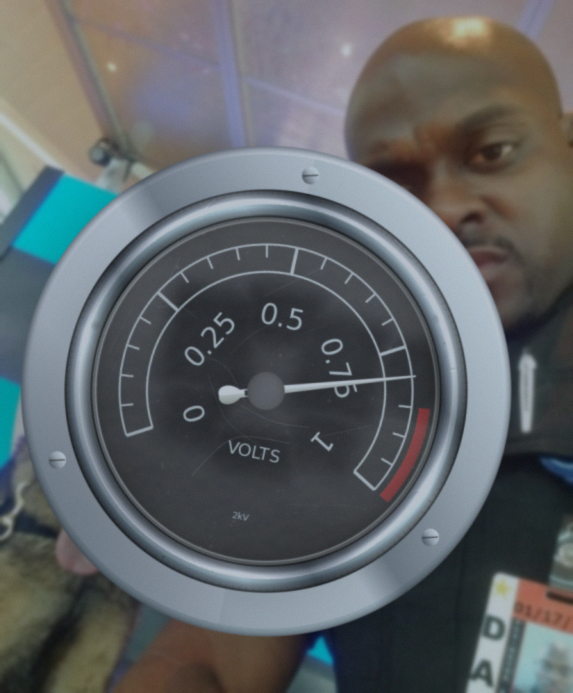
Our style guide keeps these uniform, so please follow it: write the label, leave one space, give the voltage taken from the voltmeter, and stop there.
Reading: 0.8 V
